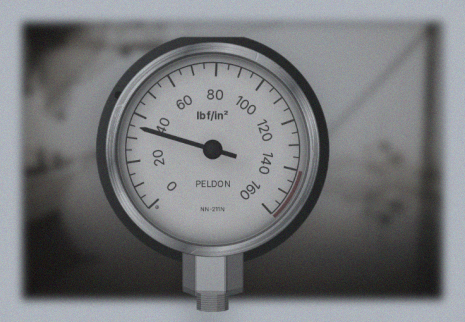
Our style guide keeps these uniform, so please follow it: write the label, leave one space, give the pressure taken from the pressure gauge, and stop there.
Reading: 35 psi
